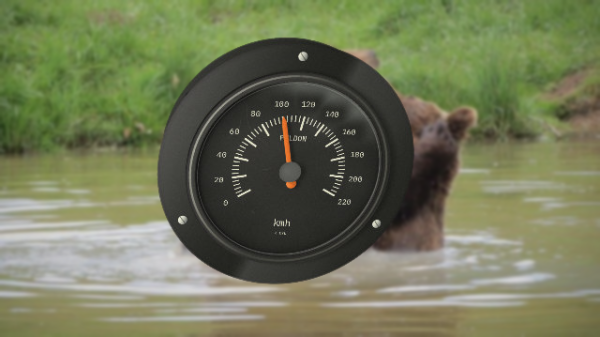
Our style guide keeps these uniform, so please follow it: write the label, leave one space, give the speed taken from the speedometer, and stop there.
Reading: 100 km/h
